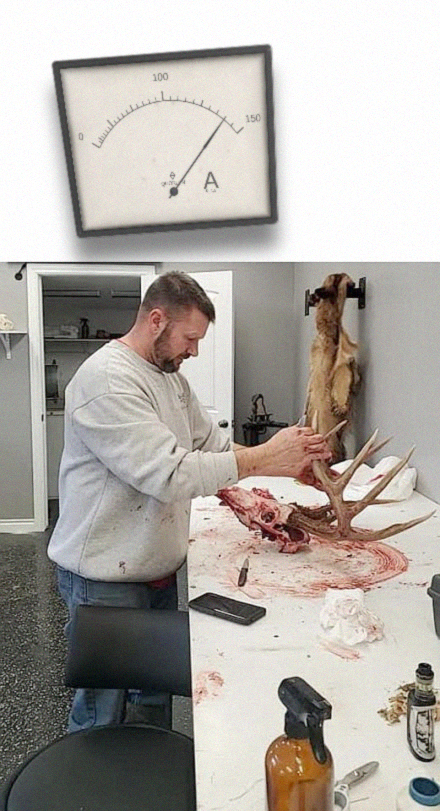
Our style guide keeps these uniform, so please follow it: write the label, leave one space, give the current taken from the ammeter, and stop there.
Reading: 140 A
